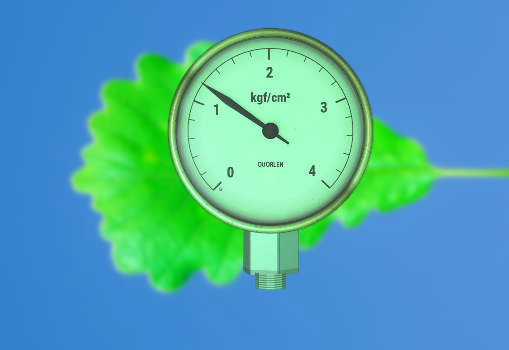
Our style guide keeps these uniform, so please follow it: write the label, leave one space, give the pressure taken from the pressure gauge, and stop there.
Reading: 1.2 kg/cm²
